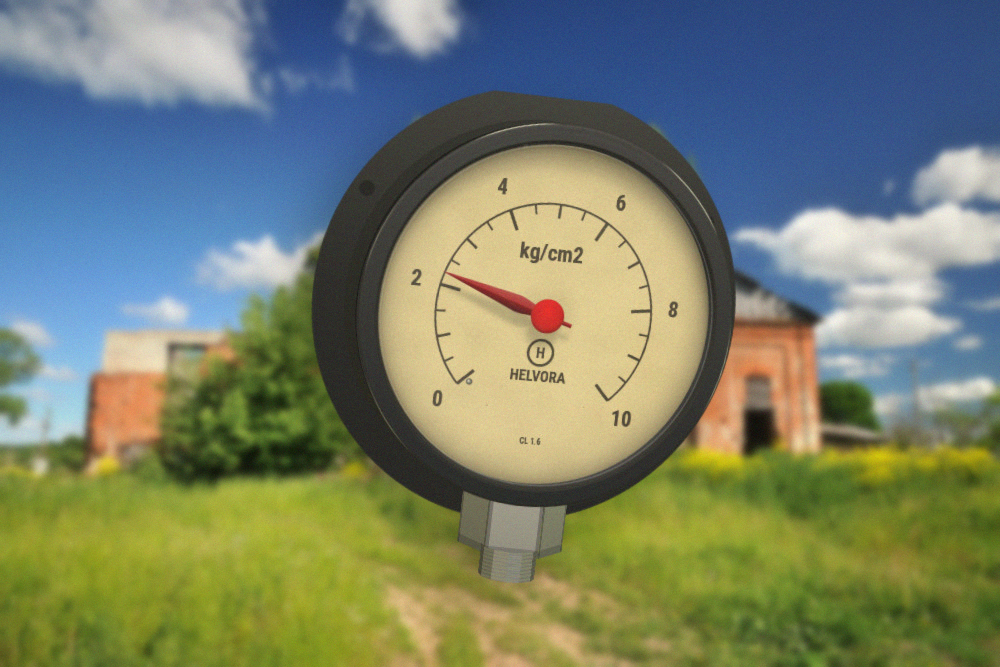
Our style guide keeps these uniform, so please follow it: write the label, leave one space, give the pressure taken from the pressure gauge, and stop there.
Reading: 2.25 kg/cm²
